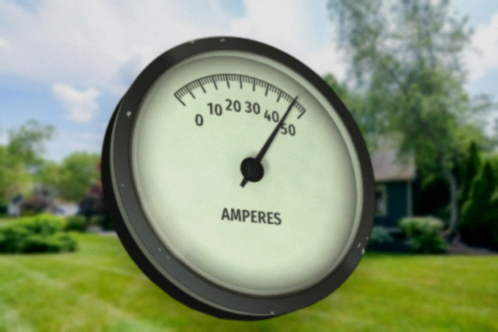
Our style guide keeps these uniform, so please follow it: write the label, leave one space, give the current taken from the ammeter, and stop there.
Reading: 45 A
